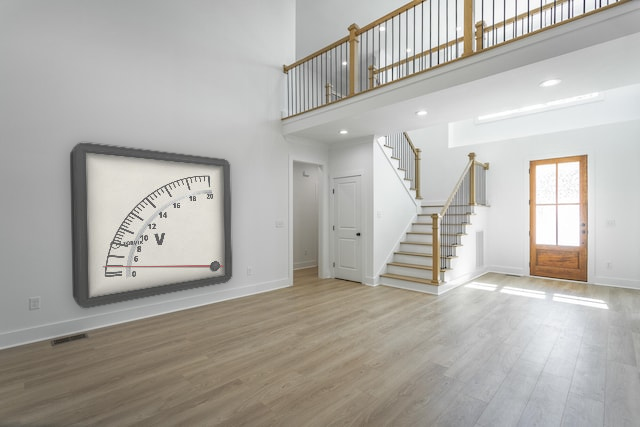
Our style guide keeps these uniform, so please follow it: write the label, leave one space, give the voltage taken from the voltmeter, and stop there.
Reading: 4 V
